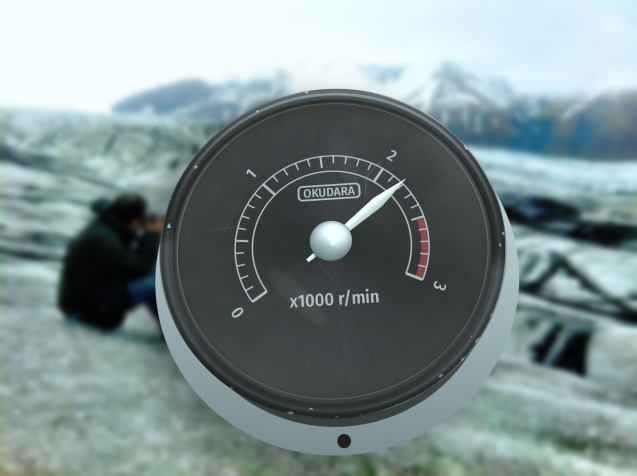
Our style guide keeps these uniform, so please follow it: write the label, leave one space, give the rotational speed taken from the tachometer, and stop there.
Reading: 2200 rpm
